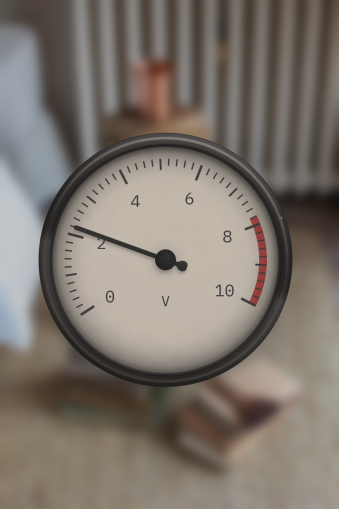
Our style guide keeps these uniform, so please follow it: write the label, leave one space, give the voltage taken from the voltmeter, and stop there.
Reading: 2.2 V
